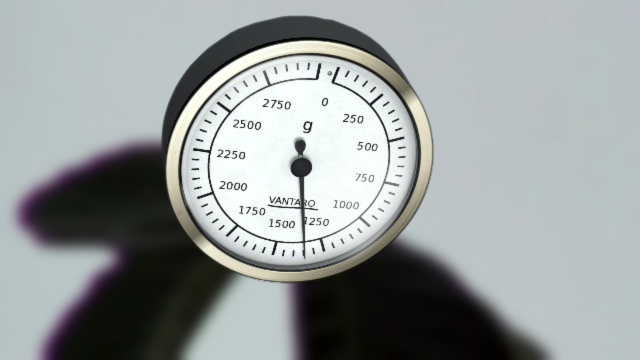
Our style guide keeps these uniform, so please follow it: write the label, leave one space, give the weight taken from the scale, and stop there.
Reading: 1350 g
